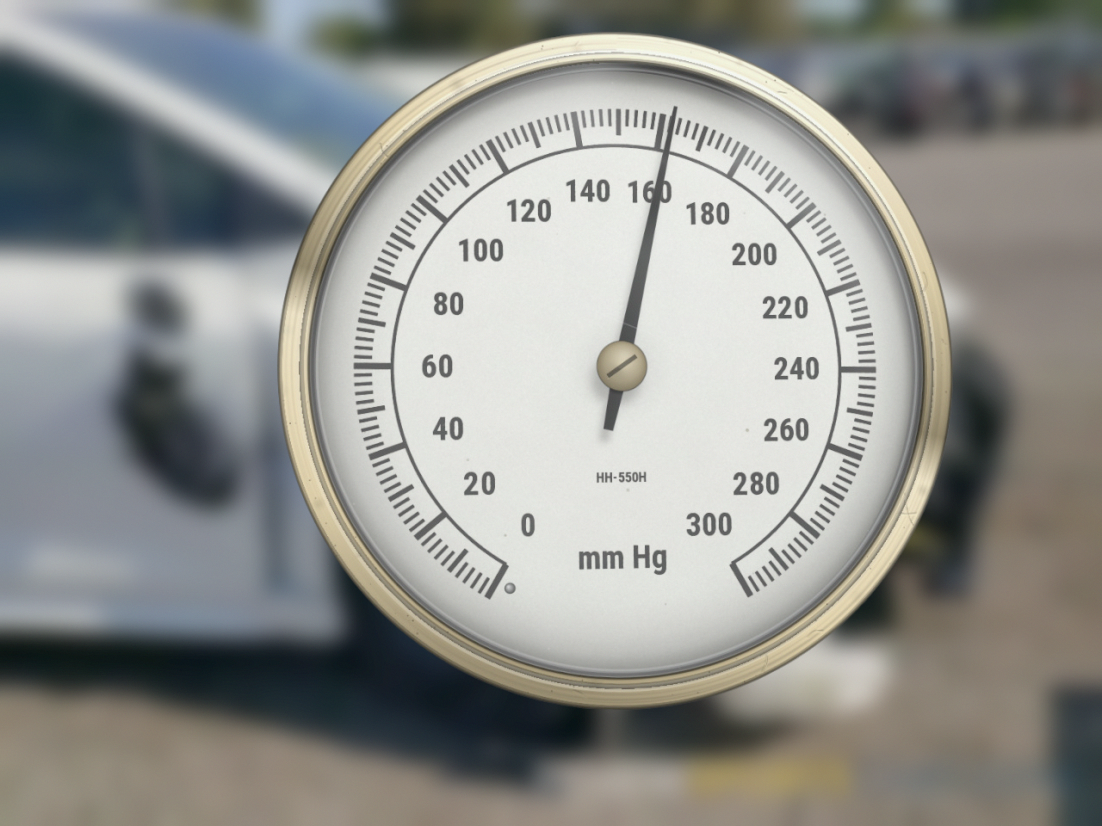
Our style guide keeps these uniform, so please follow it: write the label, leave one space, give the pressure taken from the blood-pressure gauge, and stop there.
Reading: 162 mmHg
